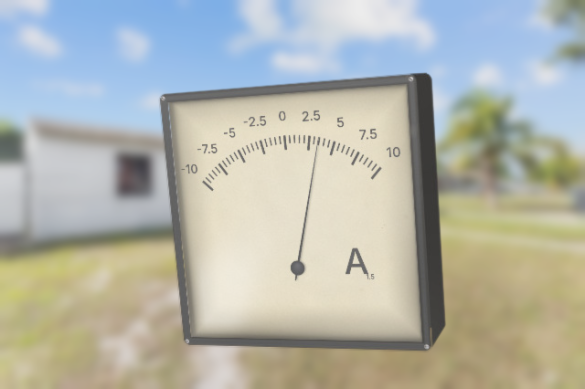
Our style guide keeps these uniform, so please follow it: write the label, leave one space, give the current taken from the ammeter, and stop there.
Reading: 3.5 A
